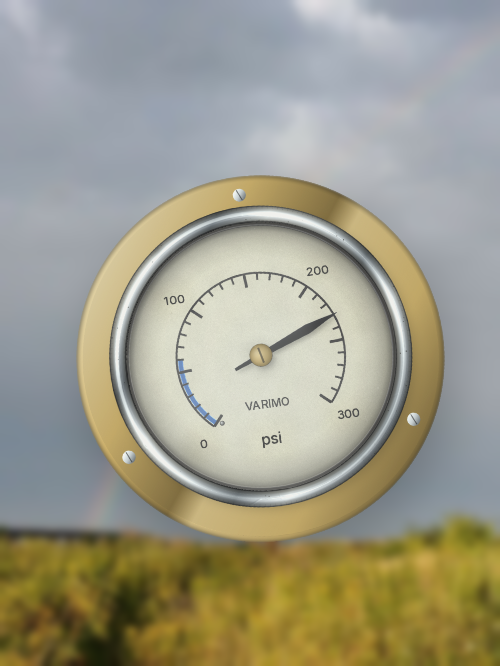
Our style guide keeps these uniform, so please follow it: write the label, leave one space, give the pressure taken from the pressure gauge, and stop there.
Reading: 230 psi
